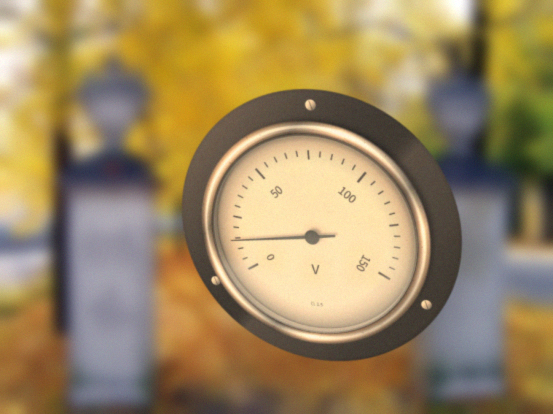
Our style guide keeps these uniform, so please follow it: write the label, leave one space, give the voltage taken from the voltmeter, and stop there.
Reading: 15 V
